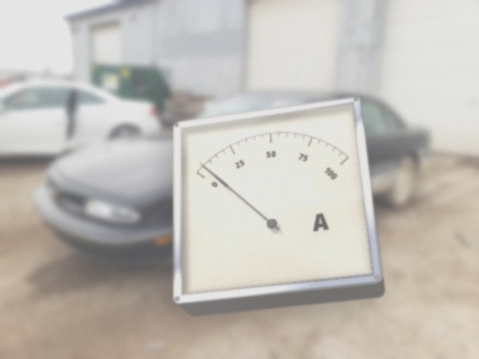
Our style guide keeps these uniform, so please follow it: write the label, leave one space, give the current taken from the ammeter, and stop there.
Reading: 5 A
